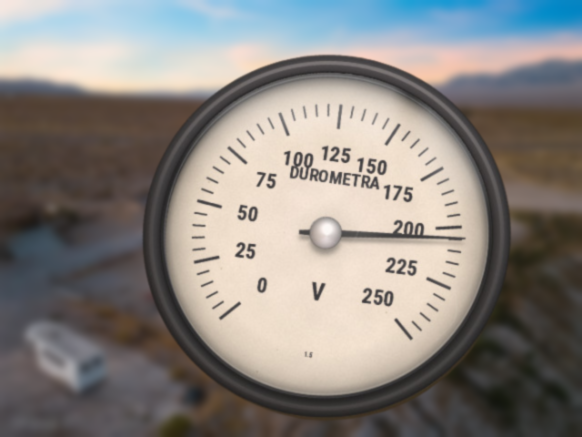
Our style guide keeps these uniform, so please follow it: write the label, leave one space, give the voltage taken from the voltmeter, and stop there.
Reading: 205 V
